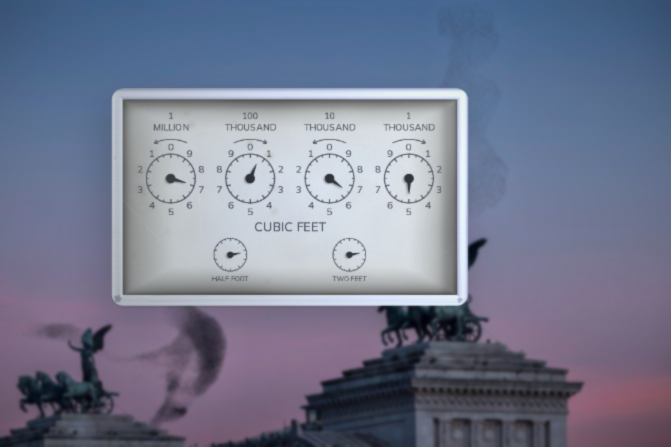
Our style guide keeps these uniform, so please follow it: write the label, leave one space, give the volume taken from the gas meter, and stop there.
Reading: 706500 ft³
